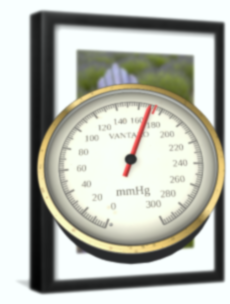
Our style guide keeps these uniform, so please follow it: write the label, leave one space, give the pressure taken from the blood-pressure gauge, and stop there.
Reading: 170 mmHg
